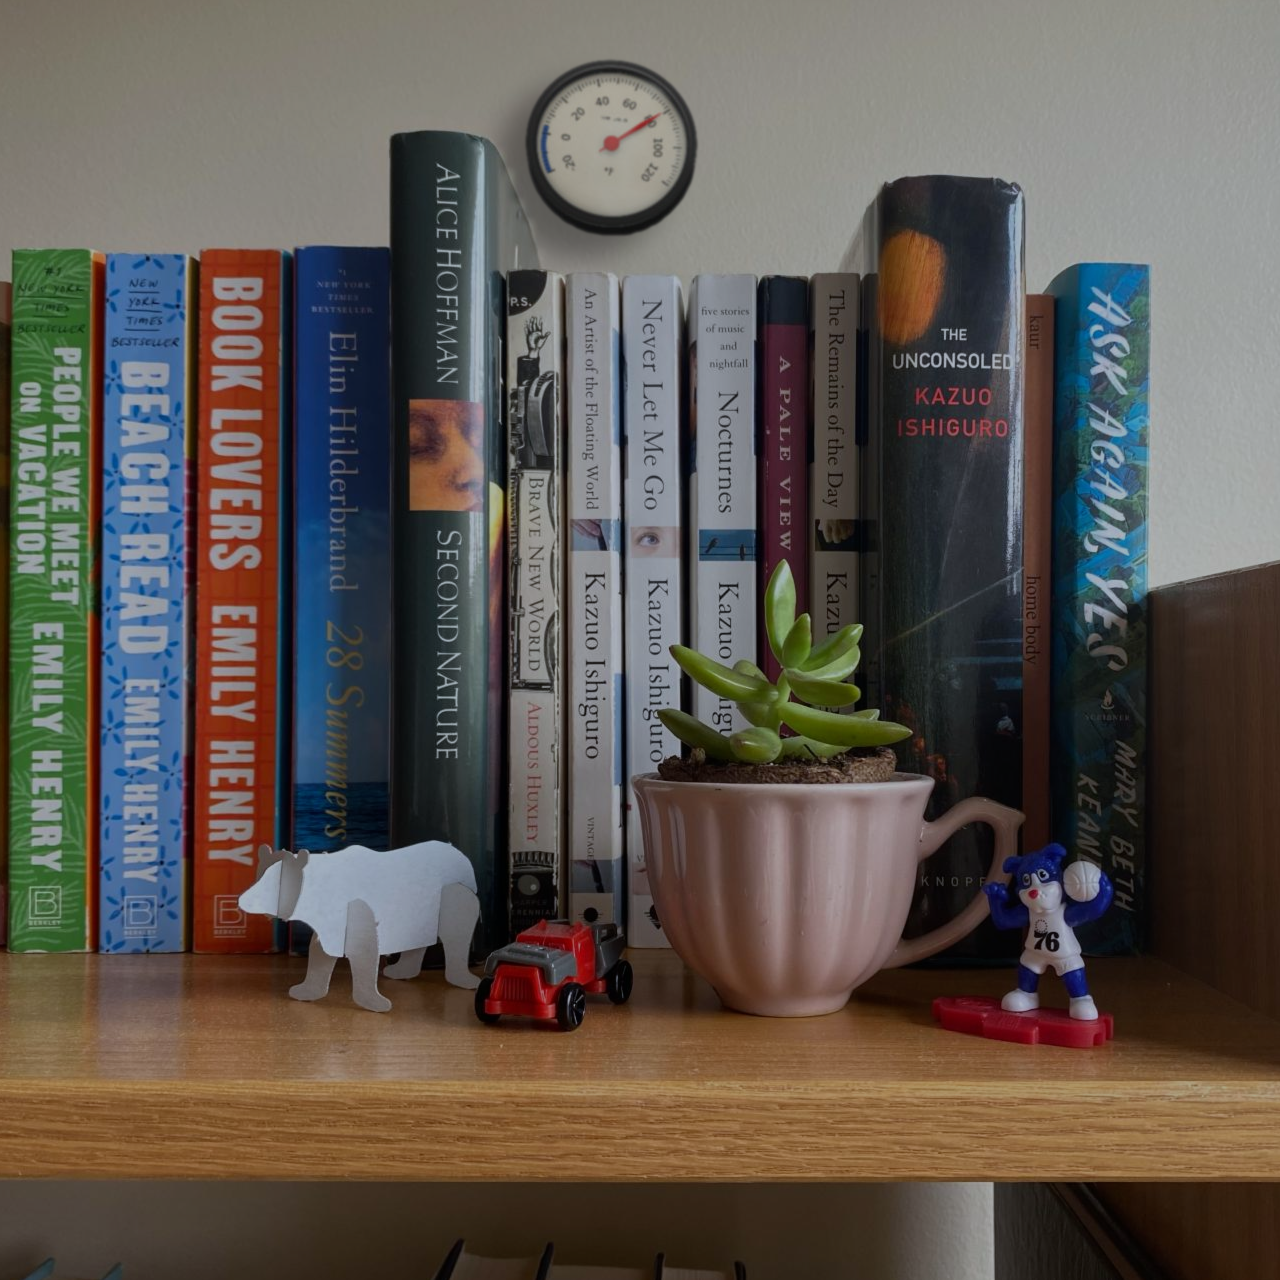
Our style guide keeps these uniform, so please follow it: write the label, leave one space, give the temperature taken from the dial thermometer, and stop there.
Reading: 80 °F
